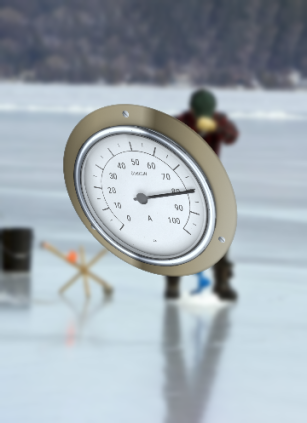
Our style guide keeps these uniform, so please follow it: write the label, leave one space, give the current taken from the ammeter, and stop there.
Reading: 80 A
